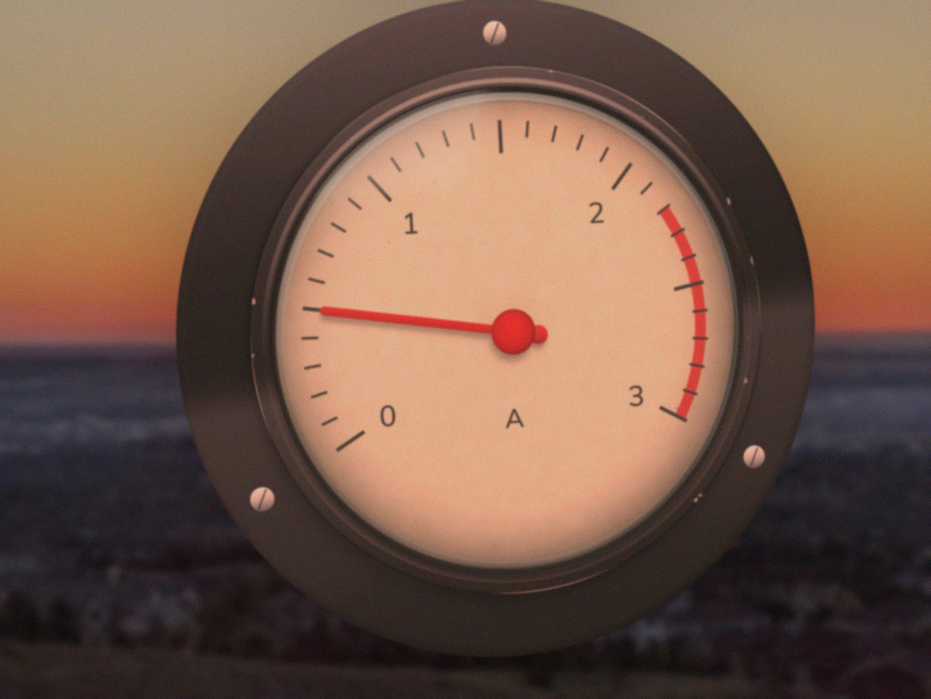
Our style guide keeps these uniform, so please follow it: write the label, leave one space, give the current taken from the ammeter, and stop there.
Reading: 0.5 A
